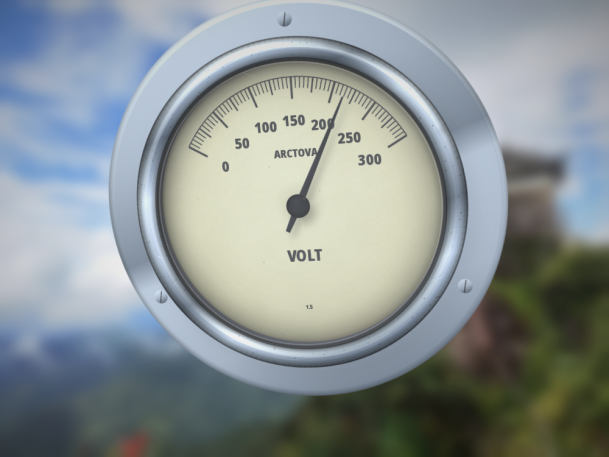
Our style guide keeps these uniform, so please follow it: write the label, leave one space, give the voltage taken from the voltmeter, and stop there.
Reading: 215 V
